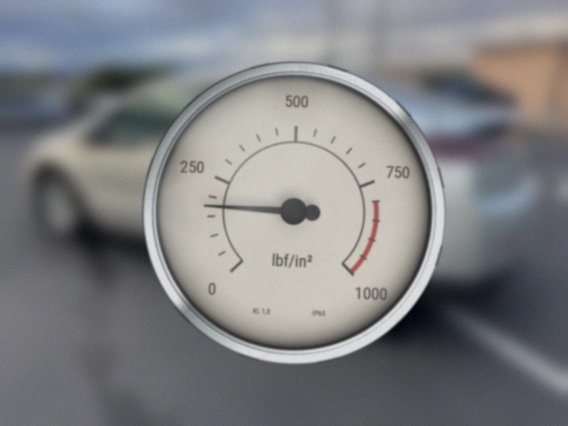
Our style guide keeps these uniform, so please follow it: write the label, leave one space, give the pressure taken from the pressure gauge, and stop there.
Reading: 175 psi
